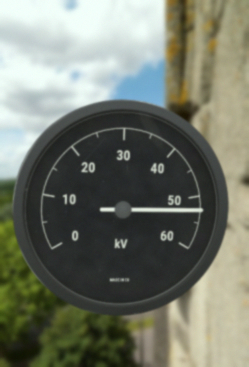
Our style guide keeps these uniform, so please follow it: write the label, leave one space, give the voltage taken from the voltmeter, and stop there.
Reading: 52.5 kV
